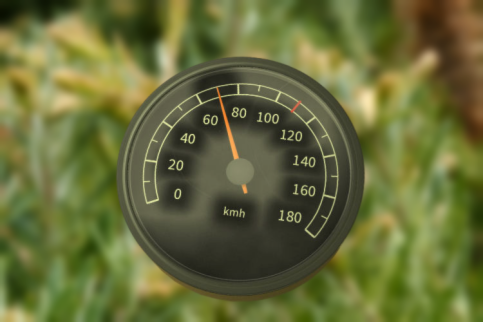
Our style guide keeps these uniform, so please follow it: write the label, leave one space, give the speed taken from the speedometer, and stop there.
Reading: 70 km/h
